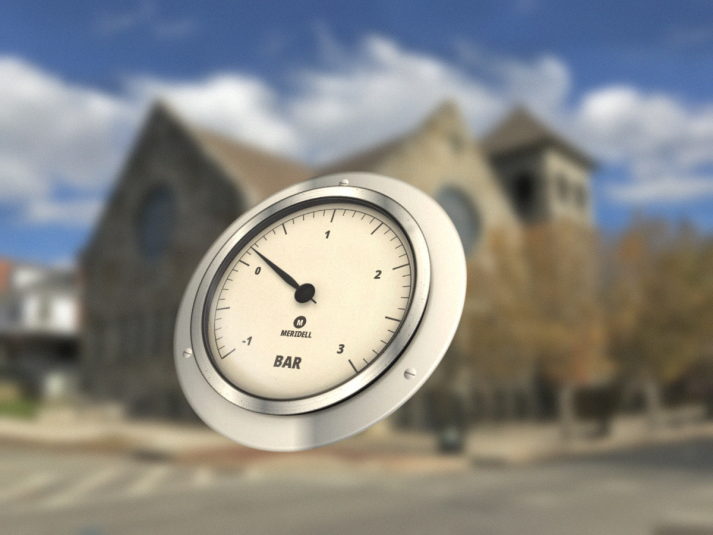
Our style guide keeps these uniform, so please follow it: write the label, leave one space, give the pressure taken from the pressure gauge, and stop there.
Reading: 0.15 bar
